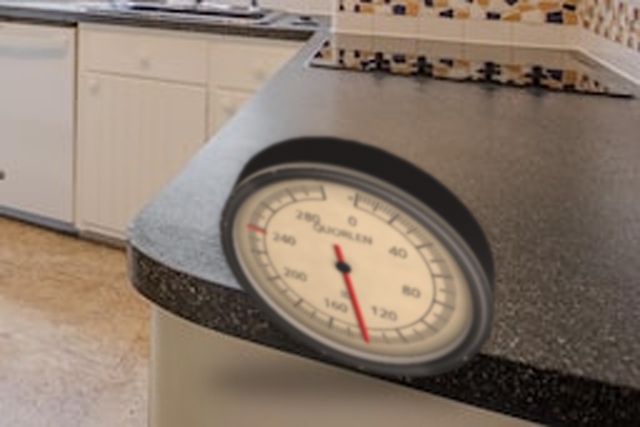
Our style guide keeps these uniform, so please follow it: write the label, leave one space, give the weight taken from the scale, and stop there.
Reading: 140 lb
